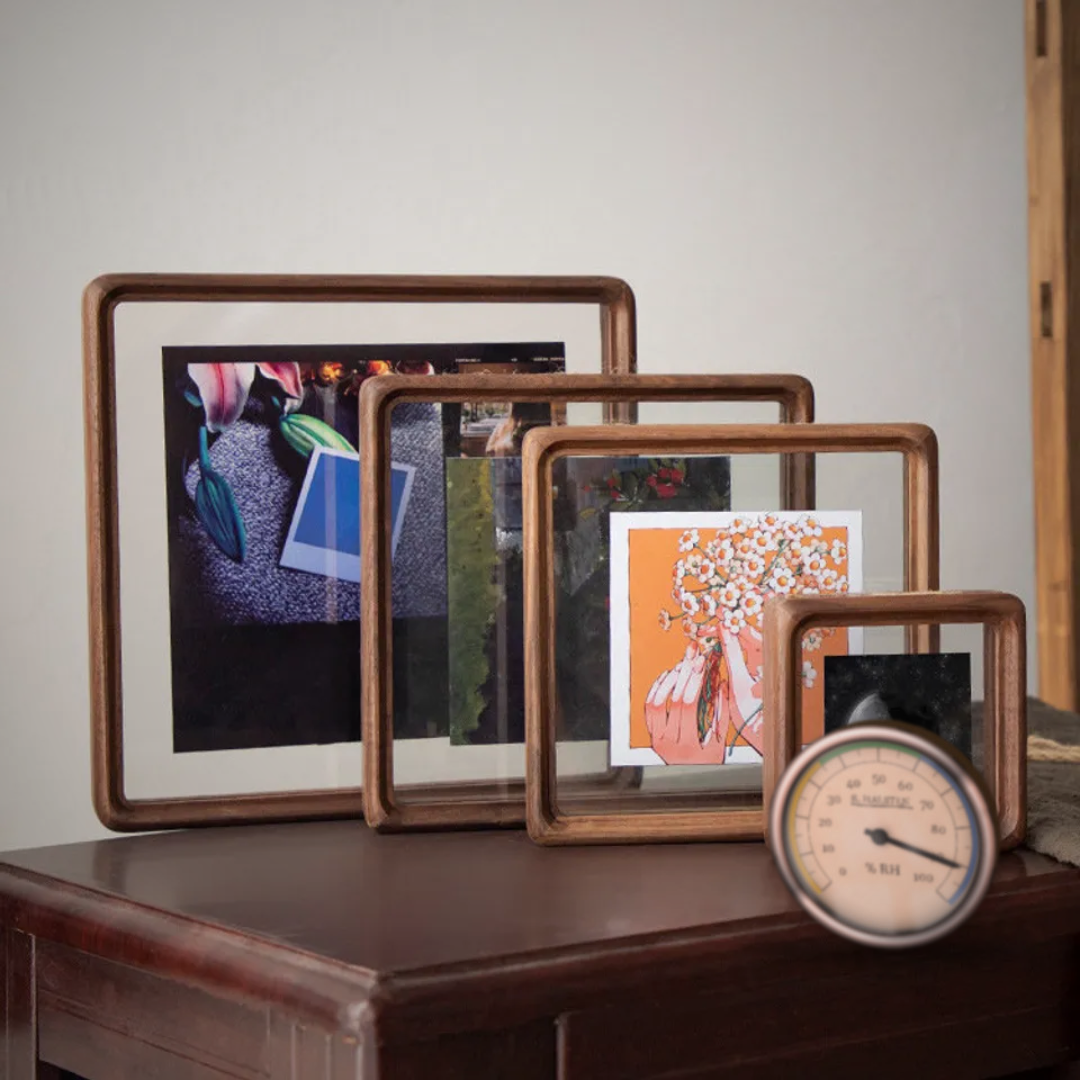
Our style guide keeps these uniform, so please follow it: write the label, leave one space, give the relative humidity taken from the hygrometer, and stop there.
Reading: 90 %
